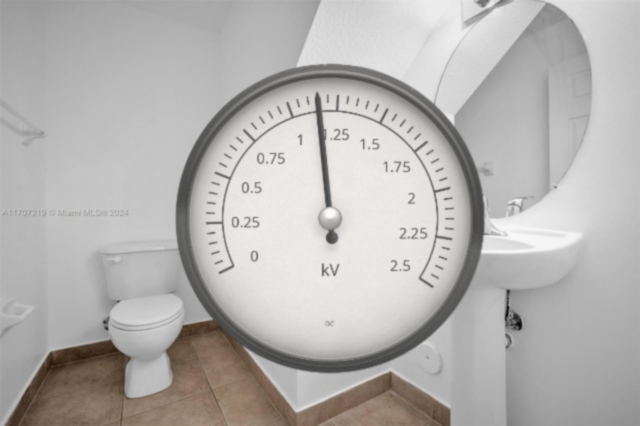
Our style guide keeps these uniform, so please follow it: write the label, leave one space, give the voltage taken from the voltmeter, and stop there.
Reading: 1.15 kV
